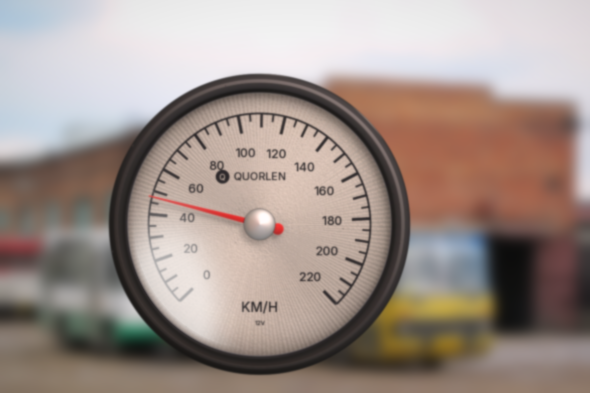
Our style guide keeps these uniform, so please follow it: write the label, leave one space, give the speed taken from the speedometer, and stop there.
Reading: 47.5 km/h
